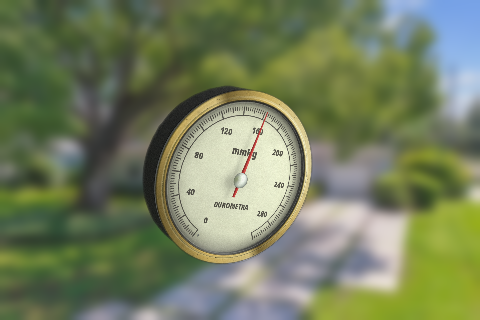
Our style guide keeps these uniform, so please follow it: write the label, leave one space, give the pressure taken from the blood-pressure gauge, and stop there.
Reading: 160 mmHg
